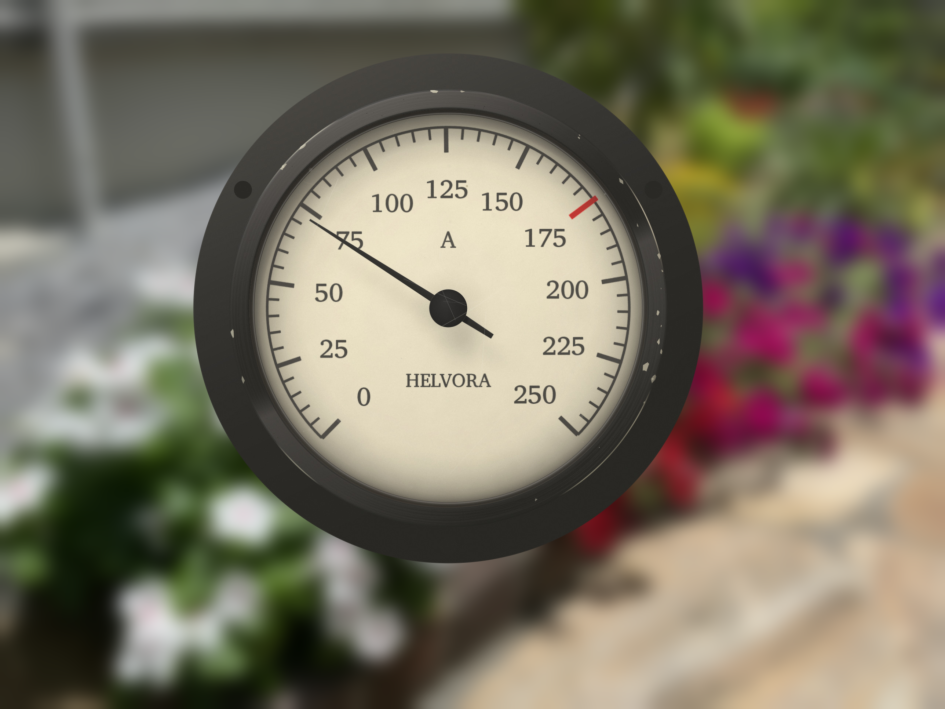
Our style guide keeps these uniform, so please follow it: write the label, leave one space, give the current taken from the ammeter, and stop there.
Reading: 72.5 A
